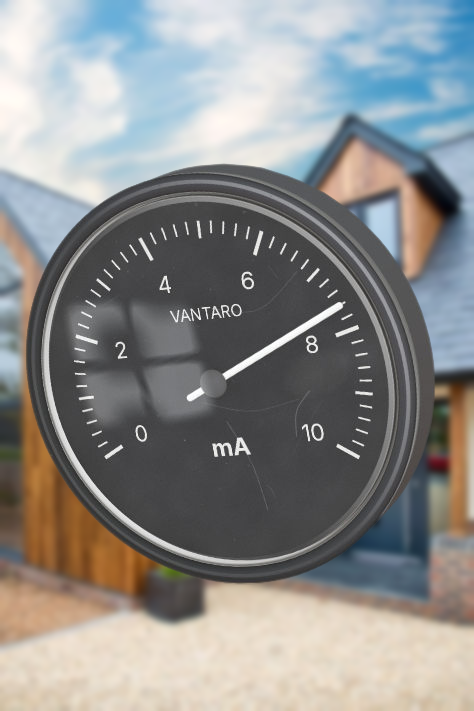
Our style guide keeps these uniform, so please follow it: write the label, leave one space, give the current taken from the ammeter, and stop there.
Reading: 7.6 mA
